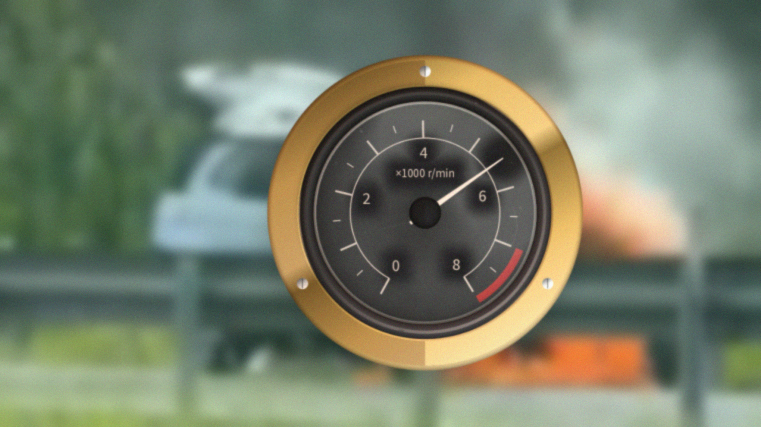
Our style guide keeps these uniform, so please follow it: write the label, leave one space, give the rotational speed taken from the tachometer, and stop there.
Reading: 5500 rpm
